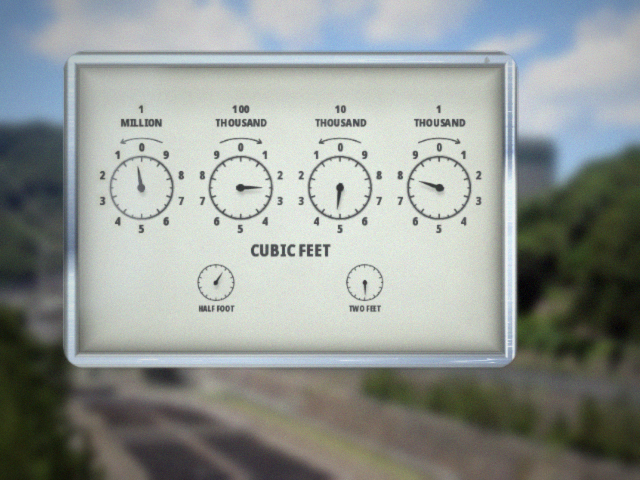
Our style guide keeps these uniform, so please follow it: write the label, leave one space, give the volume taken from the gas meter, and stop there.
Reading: 24800 ft³
